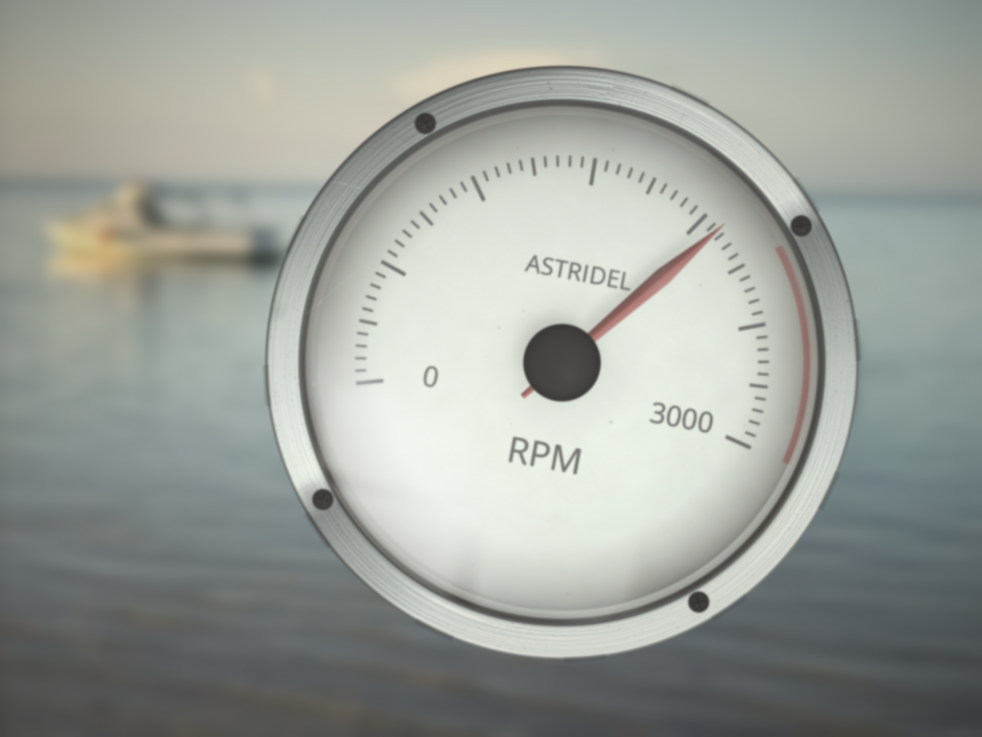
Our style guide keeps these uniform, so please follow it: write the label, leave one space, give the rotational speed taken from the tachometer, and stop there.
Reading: 2075 rpm
